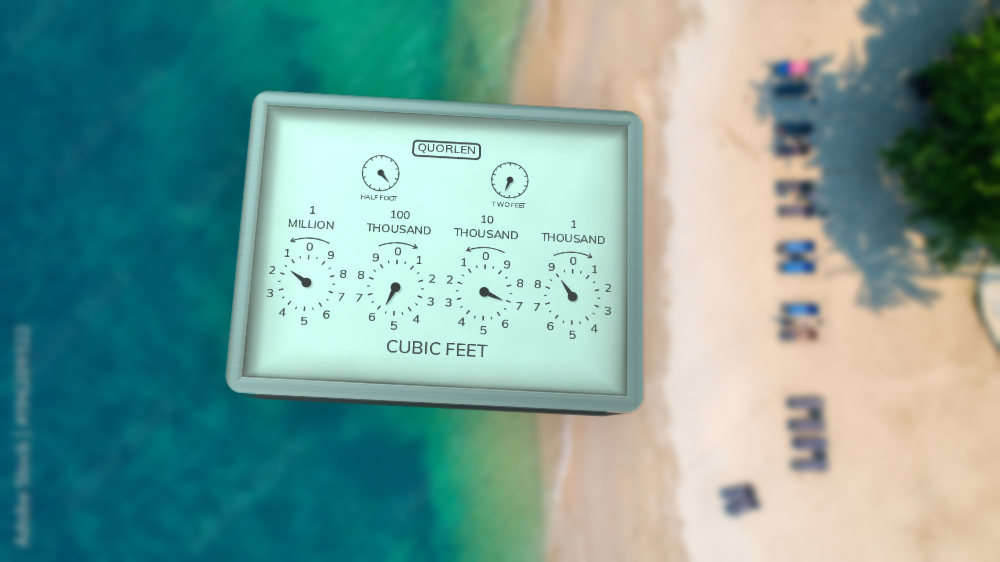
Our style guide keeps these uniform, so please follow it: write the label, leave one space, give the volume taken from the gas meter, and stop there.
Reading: 156900 ft³
